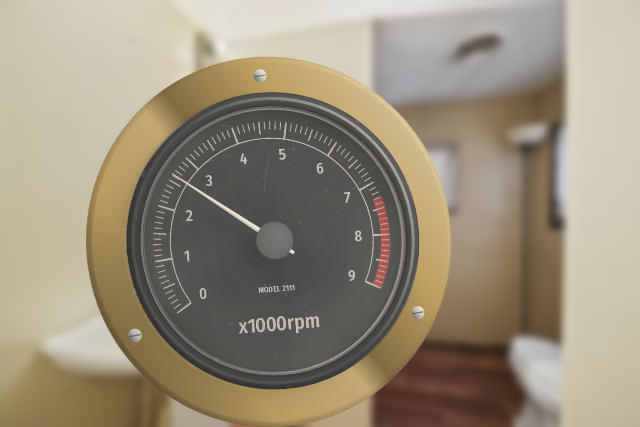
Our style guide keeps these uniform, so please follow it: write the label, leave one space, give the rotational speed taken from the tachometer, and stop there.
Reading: 2600 rpm
